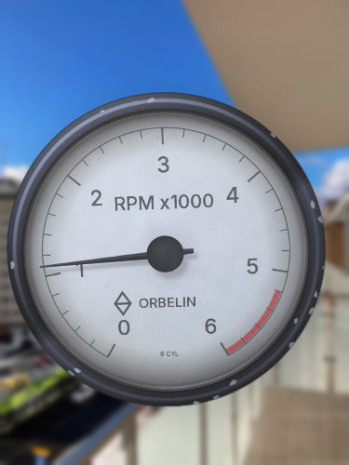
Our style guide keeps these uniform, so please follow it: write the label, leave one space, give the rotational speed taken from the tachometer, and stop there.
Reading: 1100 rpm
